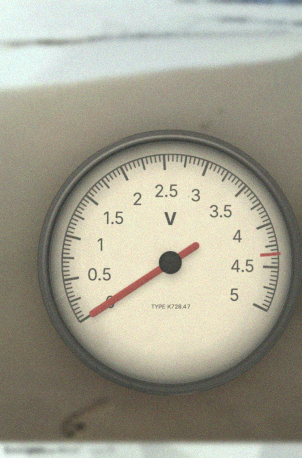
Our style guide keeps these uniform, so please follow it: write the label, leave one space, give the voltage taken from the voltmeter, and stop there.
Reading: 0 V
